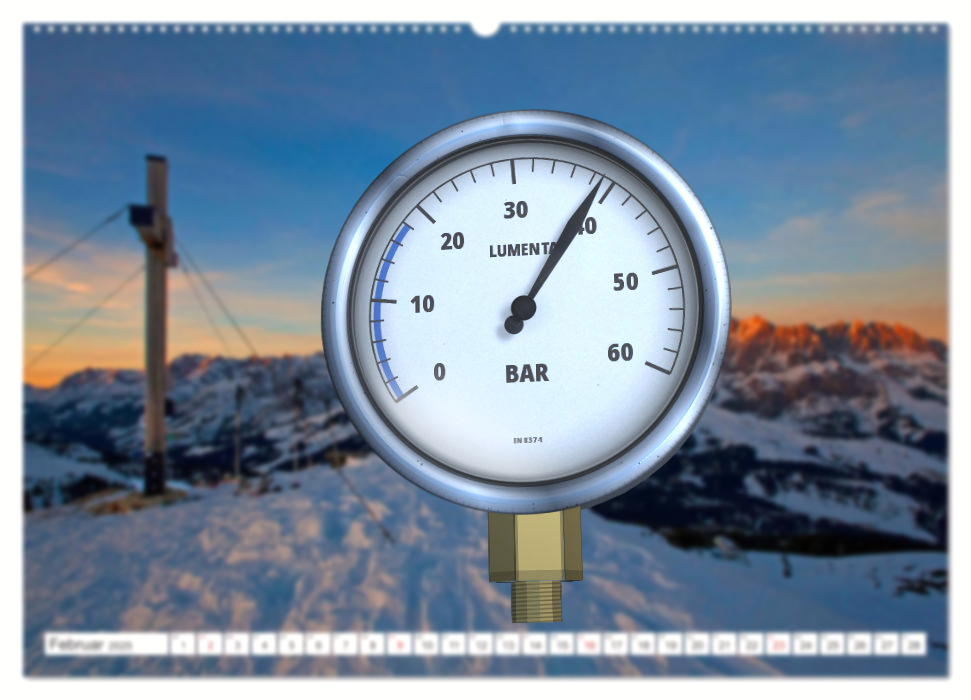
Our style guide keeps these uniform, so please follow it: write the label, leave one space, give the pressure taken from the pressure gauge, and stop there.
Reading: 39 bar
